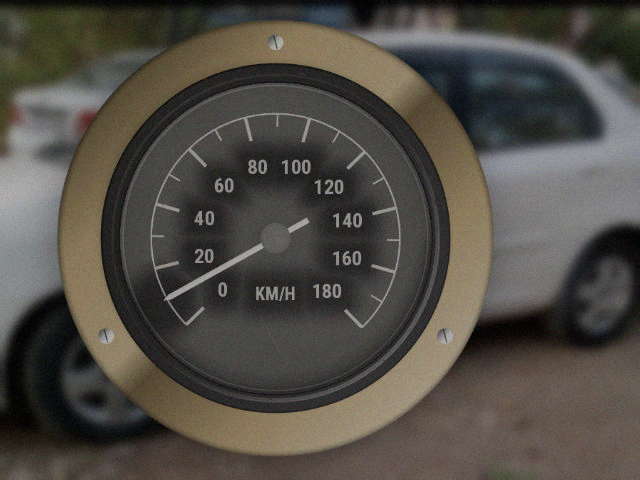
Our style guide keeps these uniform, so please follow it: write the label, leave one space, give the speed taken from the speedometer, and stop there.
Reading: 10 km/h
